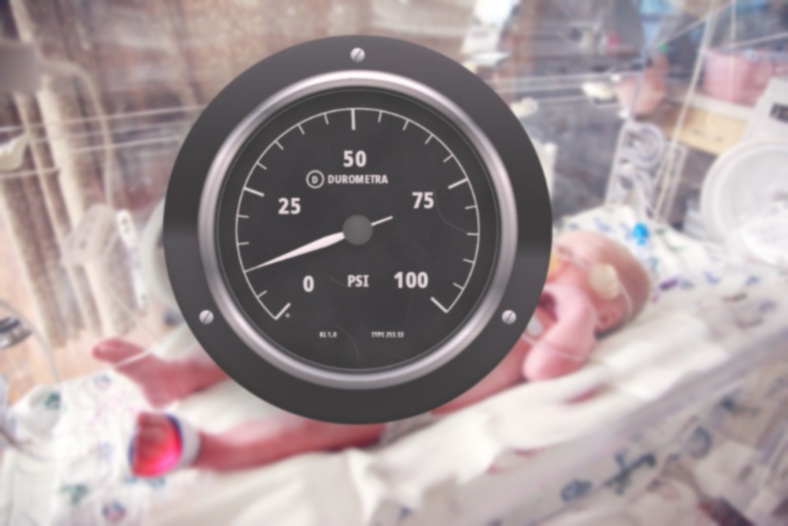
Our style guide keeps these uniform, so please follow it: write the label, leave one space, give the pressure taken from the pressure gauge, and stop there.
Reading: 10 psi
